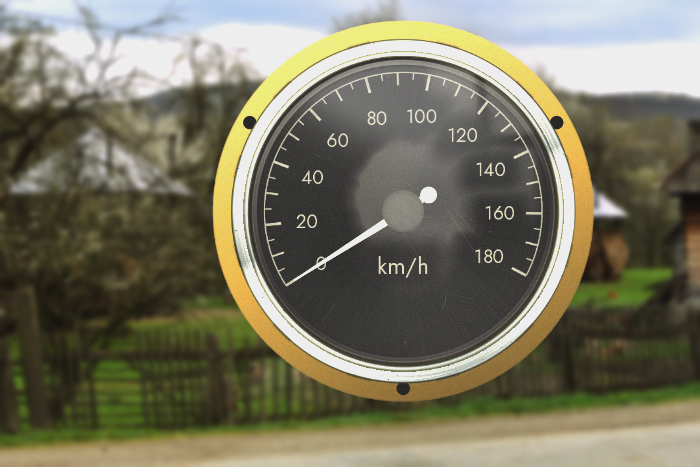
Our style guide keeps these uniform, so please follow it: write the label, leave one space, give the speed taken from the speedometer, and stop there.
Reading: 0 km/h
